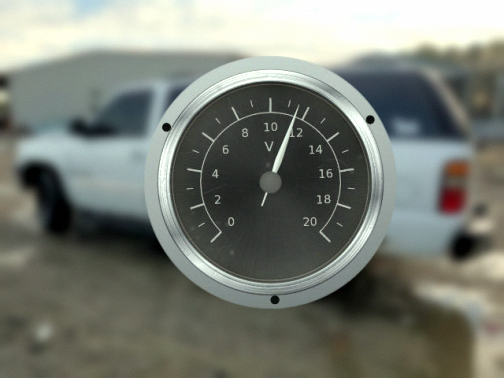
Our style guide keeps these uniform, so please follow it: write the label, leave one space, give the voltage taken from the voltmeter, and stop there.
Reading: 11.5 V
